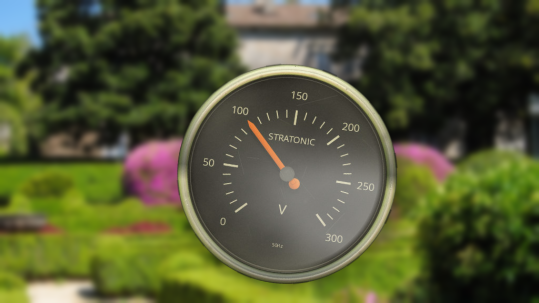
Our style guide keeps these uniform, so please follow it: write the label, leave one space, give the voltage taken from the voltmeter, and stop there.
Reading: 100 V
